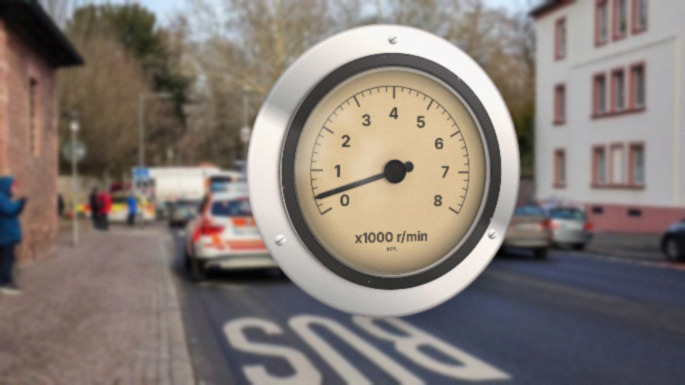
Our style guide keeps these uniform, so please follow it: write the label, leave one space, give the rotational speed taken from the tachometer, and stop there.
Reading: 400 rpm
